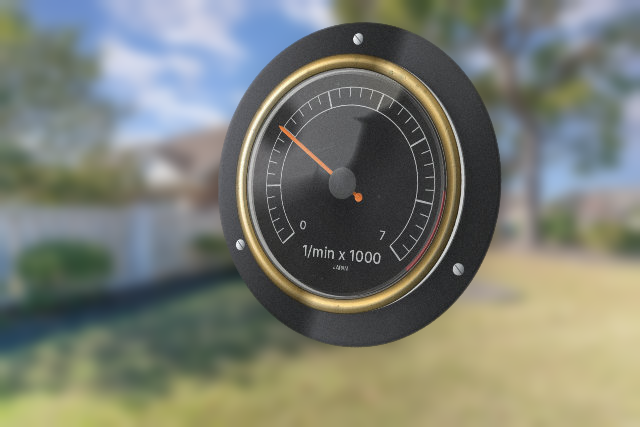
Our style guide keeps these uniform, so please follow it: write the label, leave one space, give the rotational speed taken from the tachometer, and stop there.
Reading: 2000 rpm
